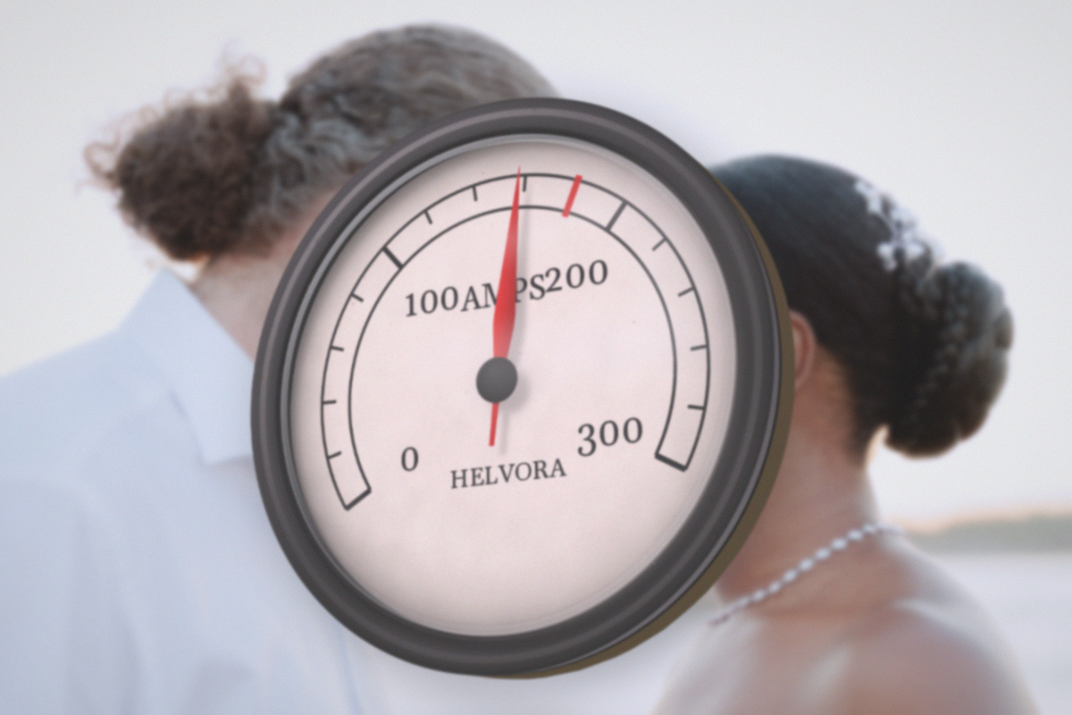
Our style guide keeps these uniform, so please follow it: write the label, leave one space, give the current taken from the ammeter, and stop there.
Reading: 160 A
